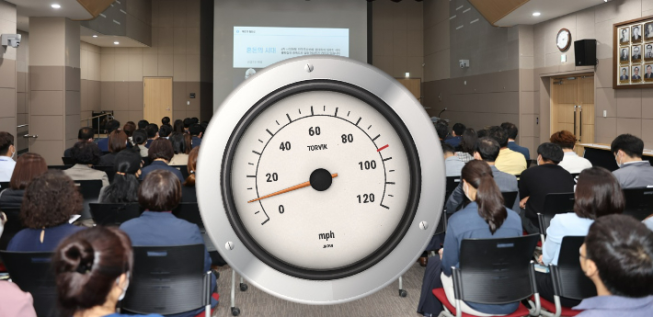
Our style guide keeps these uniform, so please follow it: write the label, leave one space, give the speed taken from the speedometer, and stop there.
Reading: 10 mph
